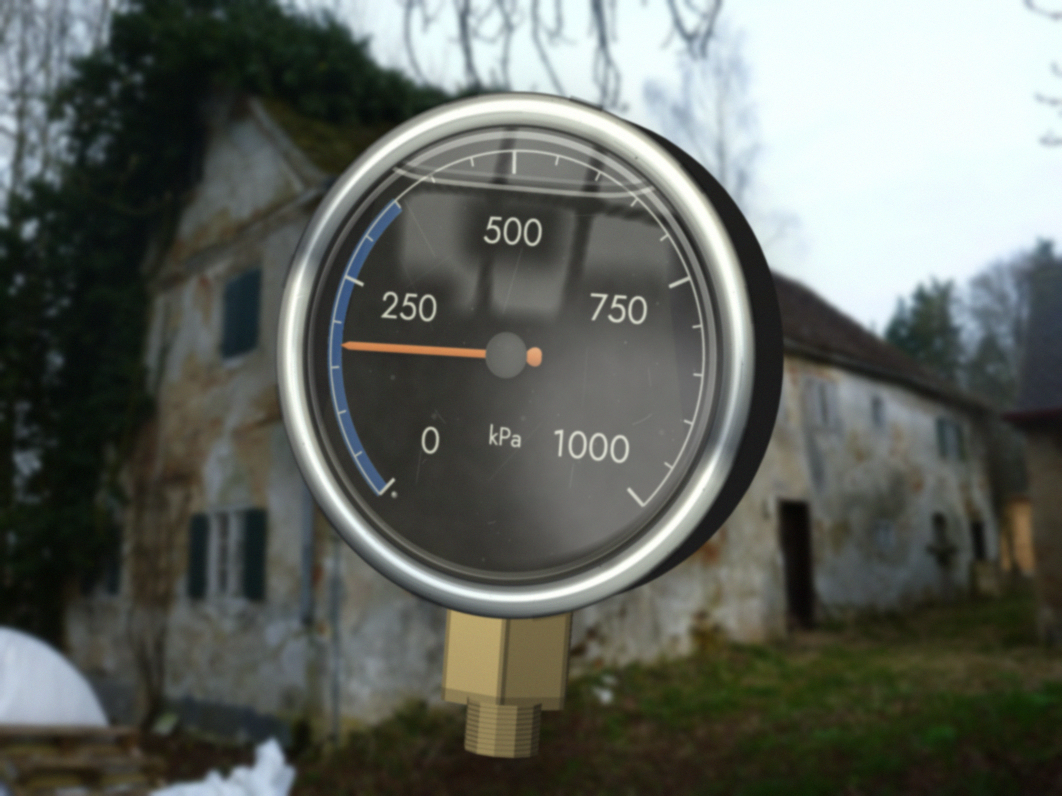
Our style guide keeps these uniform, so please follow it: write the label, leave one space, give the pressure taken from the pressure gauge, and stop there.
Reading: 175 kPa
